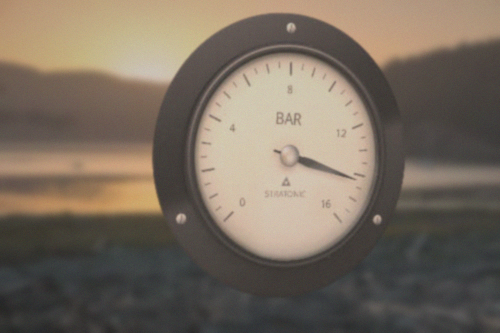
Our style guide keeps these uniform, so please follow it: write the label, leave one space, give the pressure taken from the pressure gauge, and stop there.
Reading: 14.25 bar
